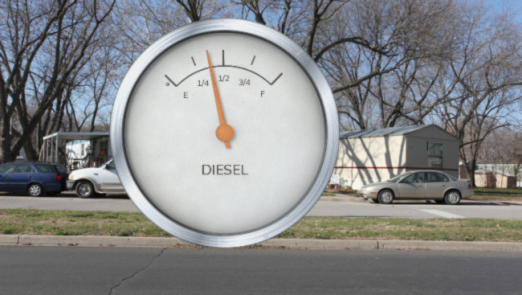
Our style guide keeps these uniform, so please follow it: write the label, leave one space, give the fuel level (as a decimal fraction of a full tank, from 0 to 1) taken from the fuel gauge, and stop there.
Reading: 0.375
